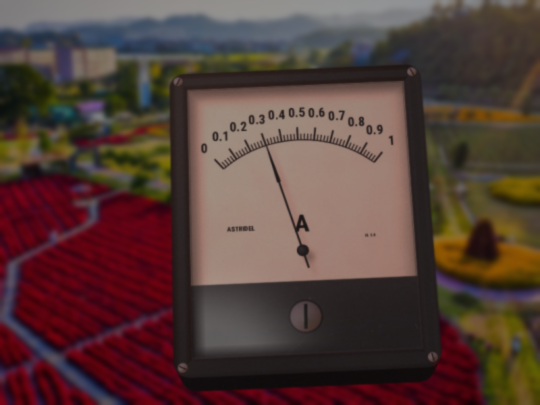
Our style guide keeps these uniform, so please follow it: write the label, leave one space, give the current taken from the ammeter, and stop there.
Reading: 0.3 A
